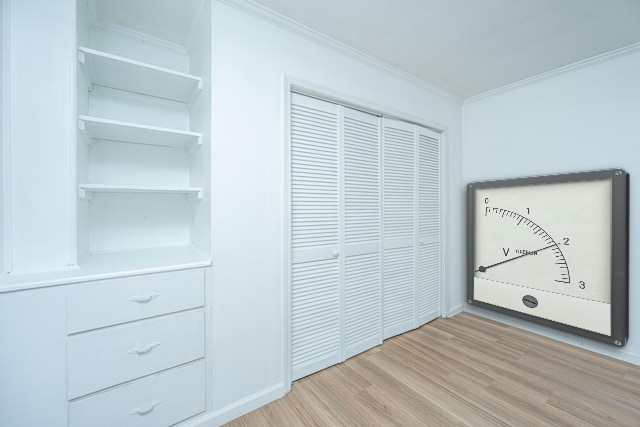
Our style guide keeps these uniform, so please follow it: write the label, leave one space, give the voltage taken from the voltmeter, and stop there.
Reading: 2 V
